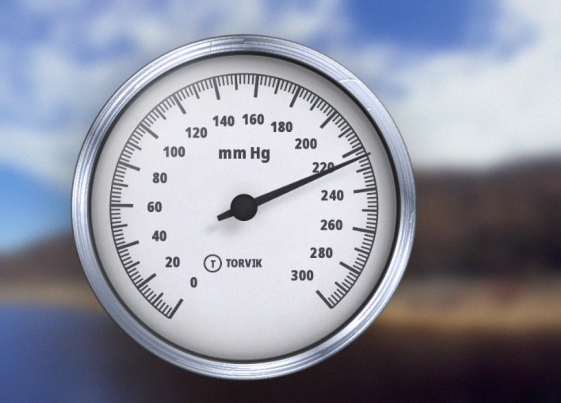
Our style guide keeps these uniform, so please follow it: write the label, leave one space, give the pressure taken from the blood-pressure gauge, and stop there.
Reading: 224 mmHg
